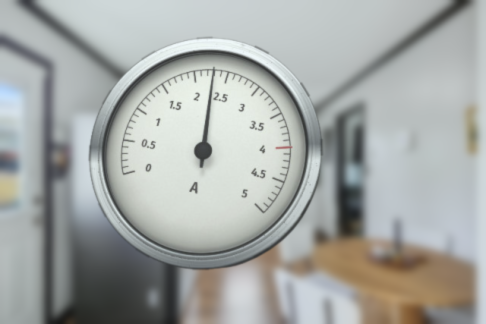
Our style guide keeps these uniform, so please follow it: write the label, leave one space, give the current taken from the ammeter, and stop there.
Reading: 2.3 A
